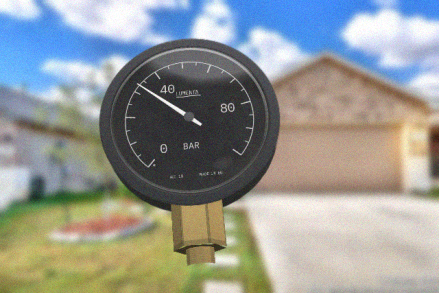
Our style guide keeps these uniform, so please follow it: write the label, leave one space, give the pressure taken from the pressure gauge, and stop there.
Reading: 32.5 bar
